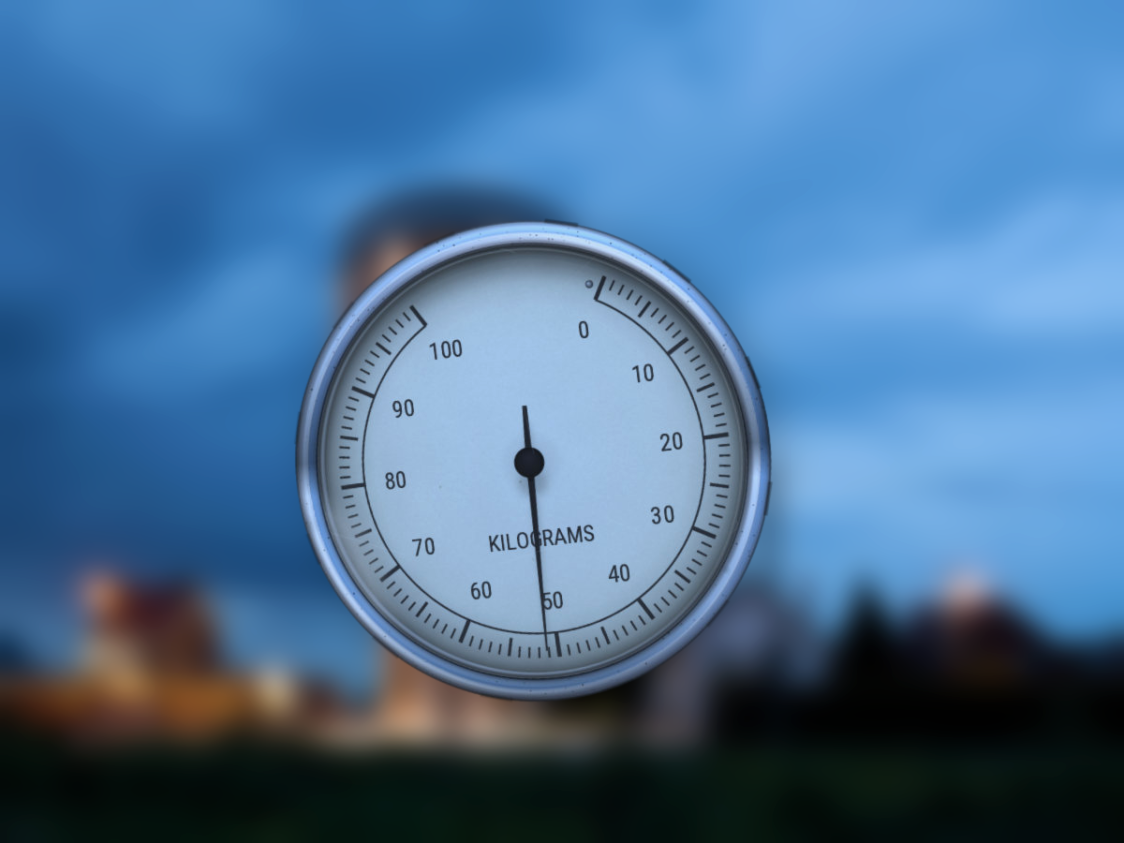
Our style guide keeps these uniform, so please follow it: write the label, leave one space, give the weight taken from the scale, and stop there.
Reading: 51 kg
